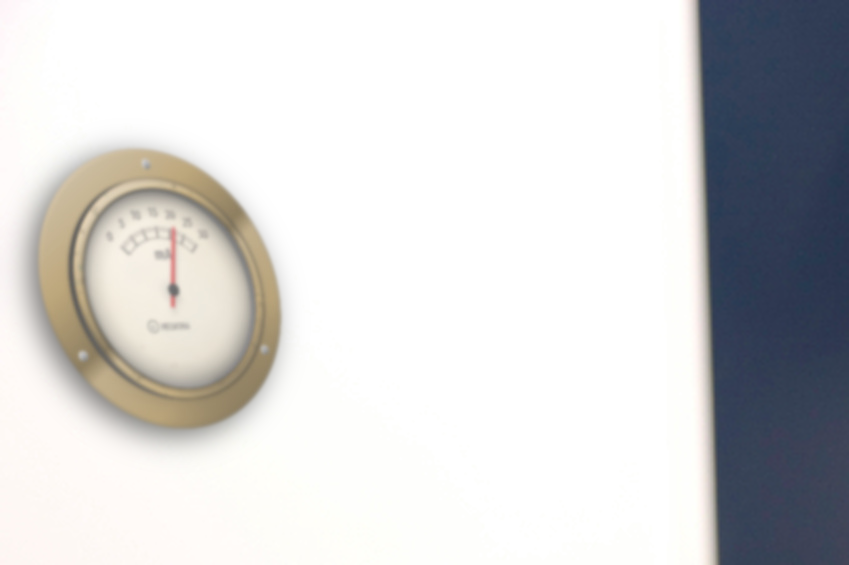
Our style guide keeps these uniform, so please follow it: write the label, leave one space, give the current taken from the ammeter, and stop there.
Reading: 20 mA
